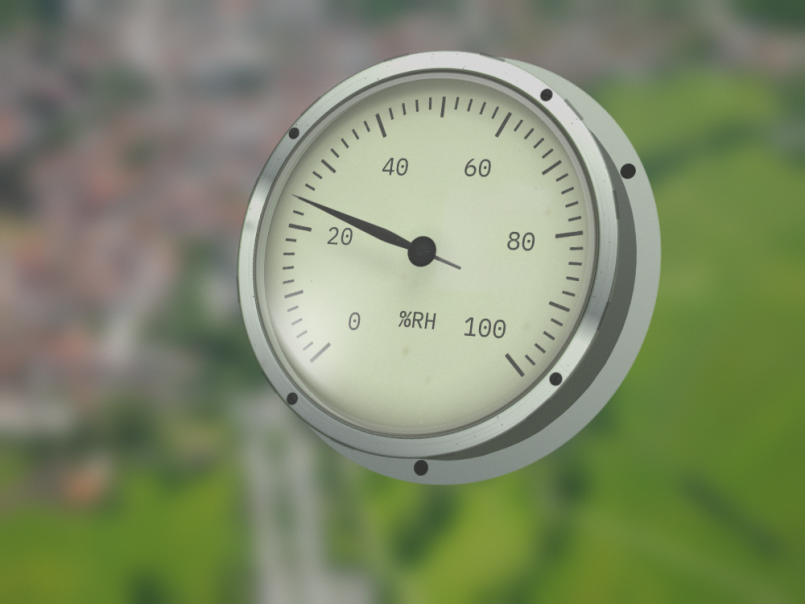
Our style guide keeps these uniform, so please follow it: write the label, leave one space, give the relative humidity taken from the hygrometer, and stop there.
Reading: 24 %
